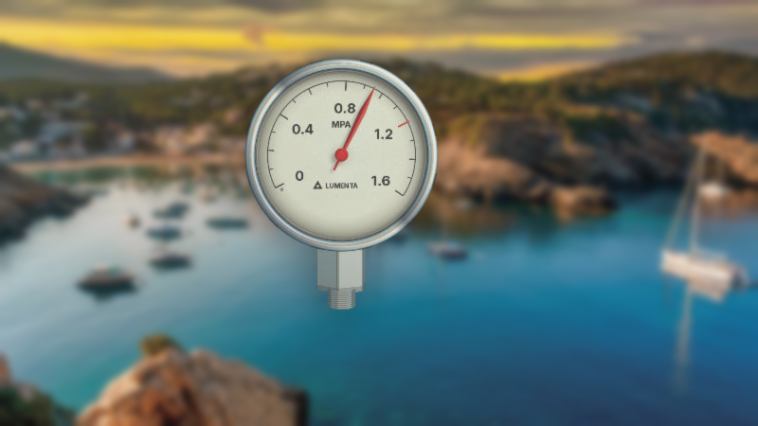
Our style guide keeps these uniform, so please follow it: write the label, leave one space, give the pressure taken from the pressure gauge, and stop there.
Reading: 0.95 MPa
